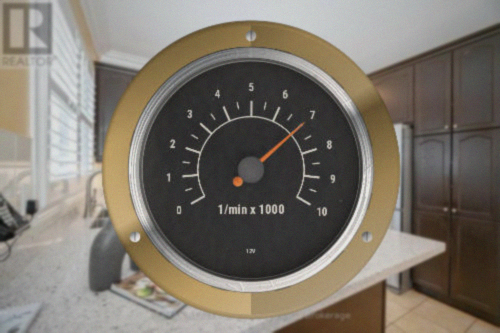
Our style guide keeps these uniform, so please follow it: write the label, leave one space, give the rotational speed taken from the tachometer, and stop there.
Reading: 7000 rpm
